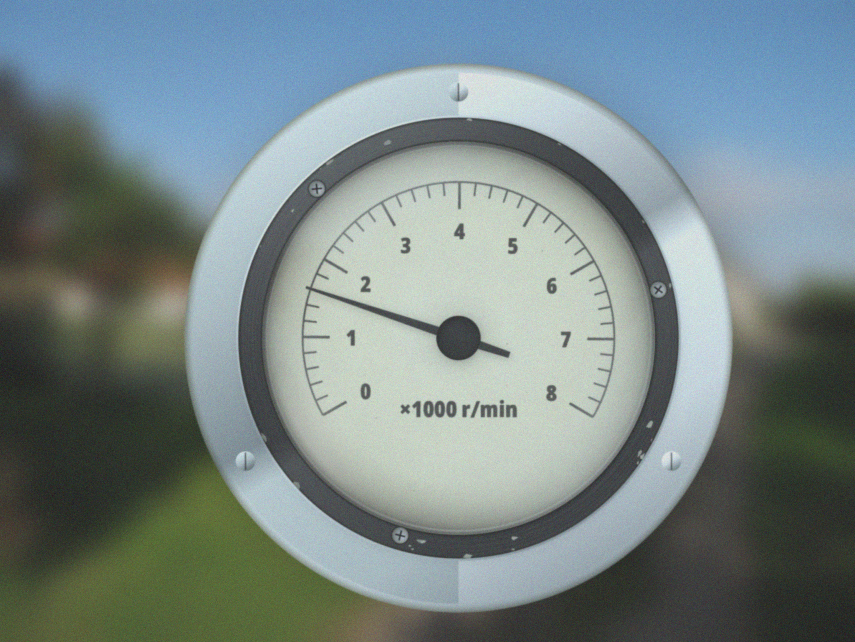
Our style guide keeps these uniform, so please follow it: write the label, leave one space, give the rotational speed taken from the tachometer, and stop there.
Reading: 1600 rpm
